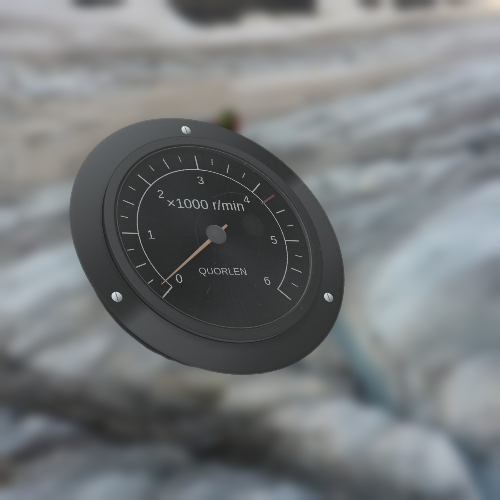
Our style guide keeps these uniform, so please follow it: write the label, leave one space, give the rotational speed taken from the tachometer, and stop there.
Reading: 125 rpm
